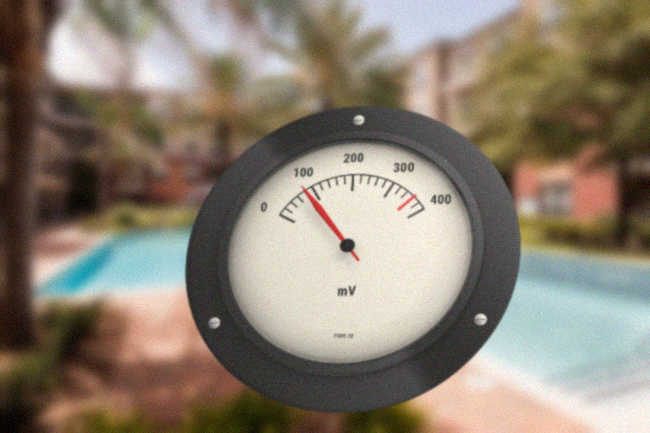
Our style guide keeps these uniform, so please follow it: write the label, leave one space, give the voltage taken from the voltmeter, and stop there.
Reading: 80 mV
